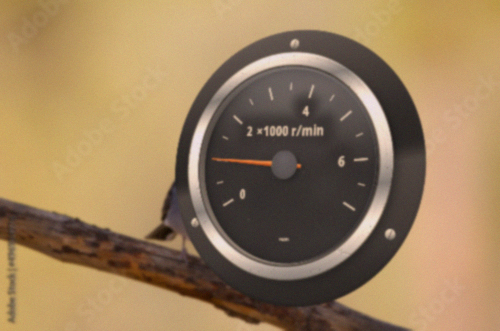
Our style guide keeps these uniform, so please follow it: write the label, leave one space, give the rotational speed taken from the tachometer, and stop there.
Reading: 1000 rpm
